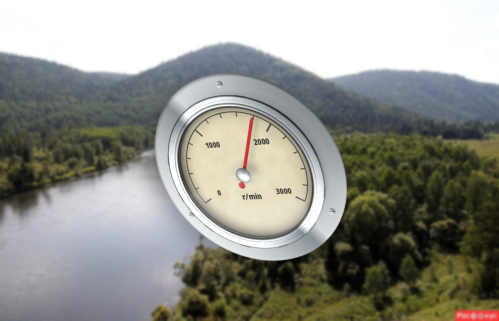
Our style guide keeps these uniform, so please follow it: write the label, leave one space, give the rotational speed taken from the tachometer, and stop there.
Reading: 1800 rpm
